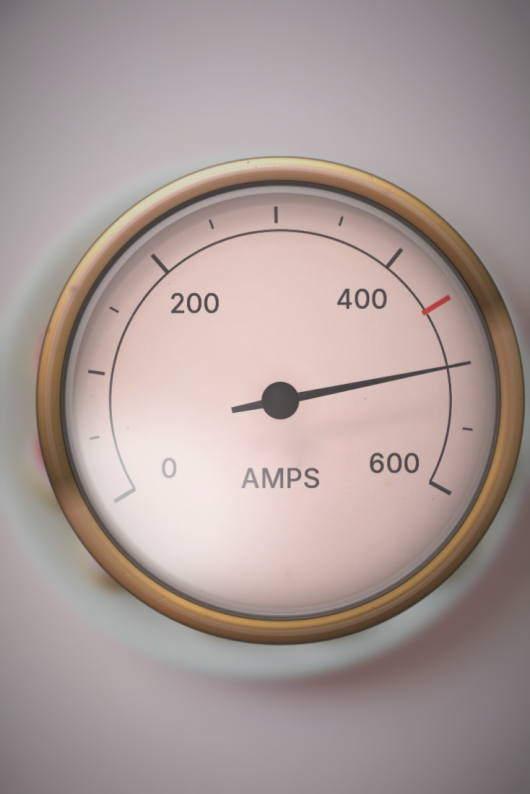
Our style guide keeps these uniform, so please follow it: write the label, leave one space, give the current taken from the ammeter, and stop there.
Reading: 500 A
